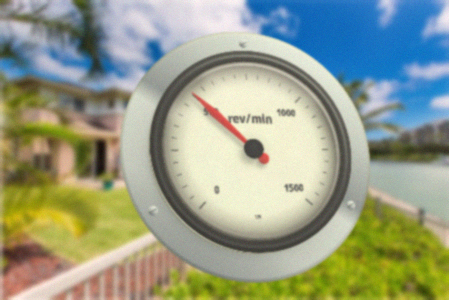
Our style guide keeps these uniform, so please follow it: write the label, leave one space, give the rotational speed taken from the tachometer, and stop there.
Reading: 500 rpm
